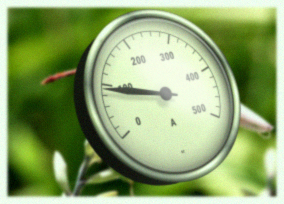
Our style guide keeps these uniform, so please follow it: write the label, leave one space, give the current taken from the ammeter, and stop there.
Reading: 90 A
